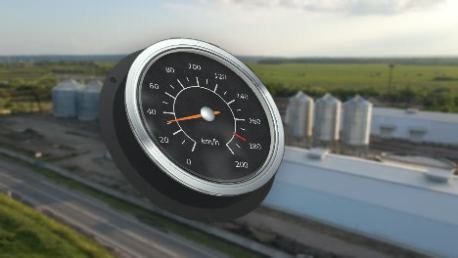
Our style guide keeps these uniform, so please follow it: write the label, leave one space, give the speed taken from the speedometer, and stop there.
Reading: 30 km/h
